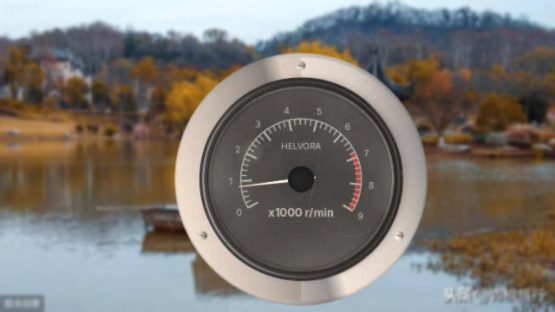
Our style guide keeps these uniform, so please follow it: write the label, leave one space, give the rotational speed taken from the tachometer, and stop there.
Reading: 800 rpm
